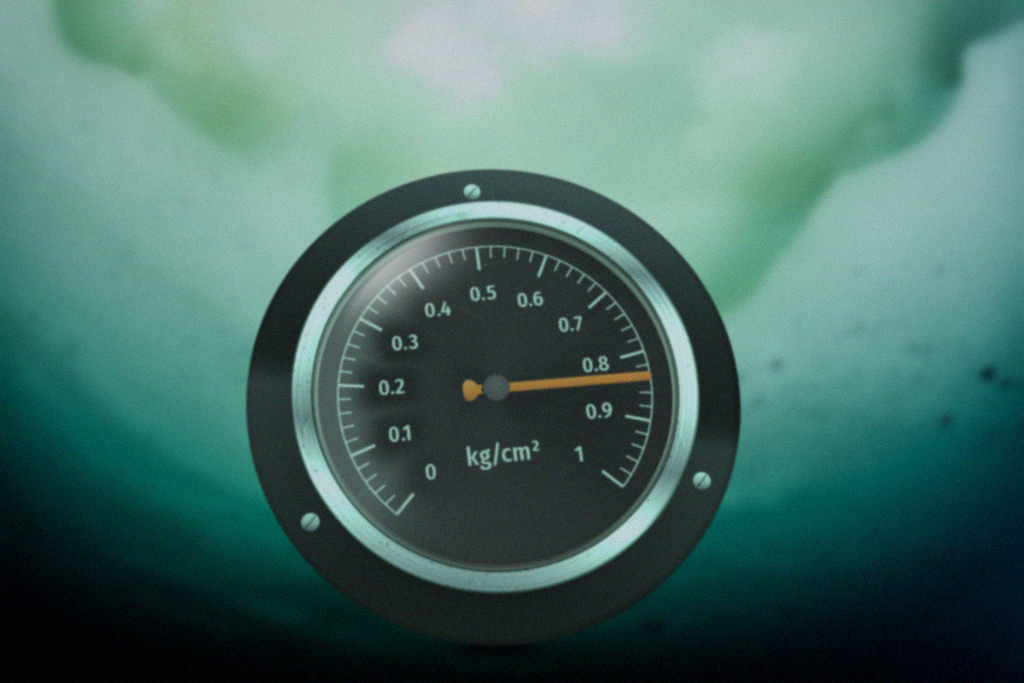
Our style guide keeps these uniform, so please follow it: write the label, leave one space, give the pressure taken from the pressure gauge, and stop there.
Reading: 0.84 kg/cm²
